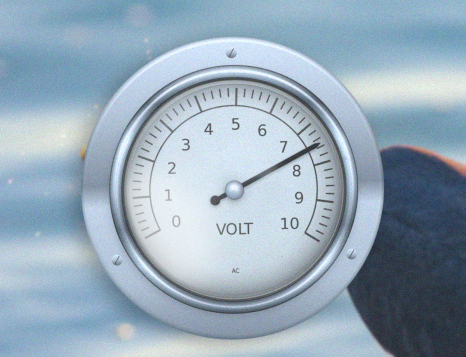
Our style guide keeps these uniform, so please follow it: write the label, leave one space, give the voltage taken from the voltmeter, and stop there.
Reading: 7.5 V
